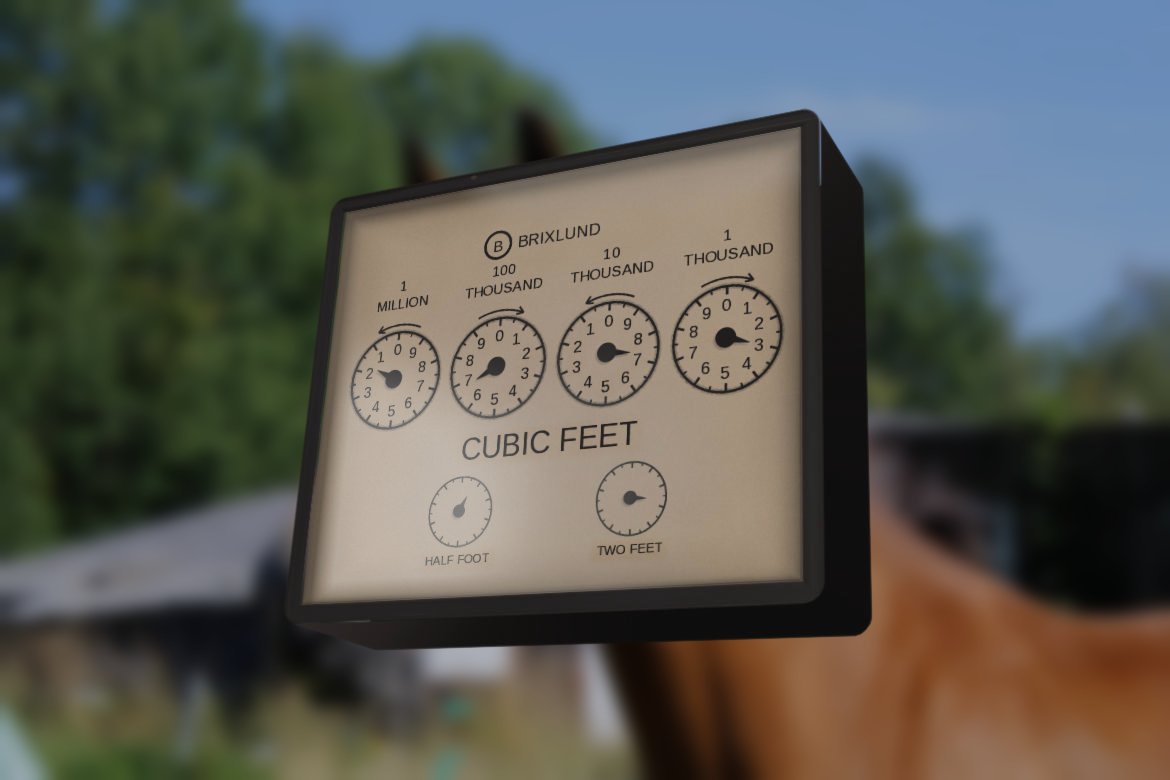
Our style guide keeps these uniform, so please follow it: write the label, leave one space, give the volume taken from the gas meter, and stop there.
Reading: 167300 ft³
